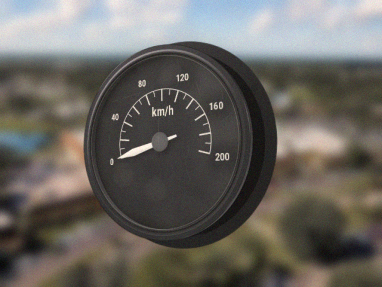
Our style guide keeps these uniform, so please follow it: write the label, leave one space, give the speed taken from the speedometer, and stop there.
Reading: 0 km/h
